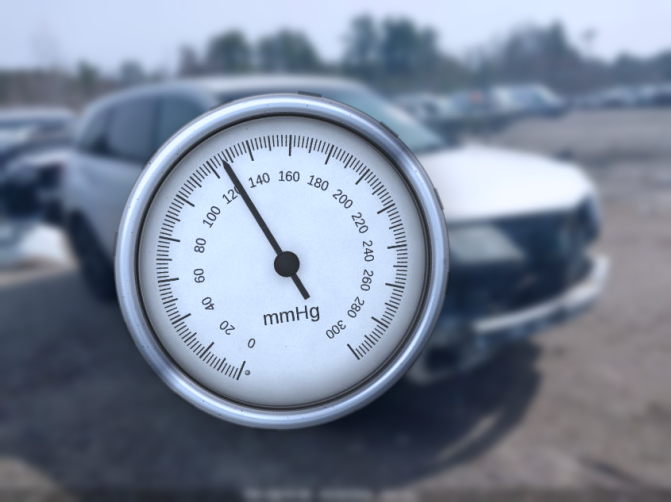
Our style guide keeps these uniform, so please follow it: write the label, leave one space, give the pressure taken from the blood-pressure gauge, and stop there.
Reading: 126 mmHg
